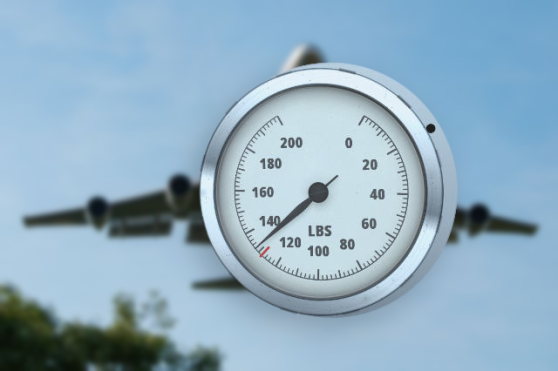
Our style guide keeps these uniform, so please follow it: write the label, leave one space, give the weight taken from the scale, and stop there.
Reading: 132 lb
